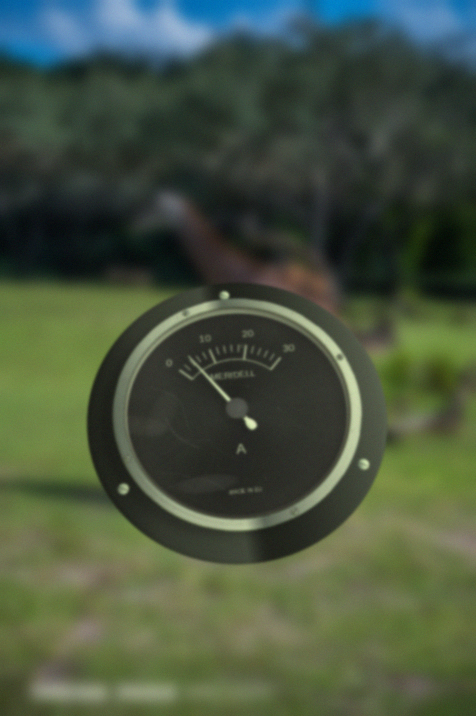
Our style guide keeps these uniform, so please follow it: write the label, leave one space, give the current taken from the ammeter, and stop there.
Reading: 4 A
